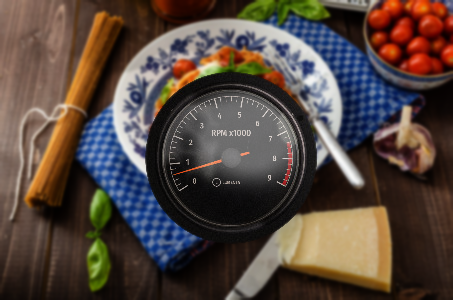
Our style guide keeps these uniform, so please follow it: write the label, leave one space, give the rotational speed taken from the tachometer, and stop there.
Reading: 600 rpm
